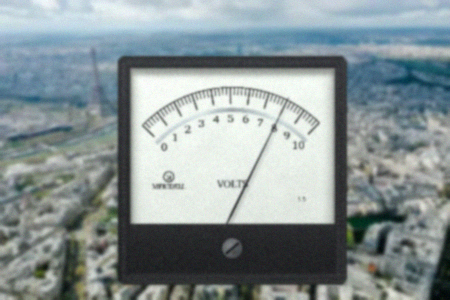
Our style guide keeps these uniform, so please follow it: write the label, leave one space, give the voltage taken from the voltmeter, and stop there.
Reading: 8 V
